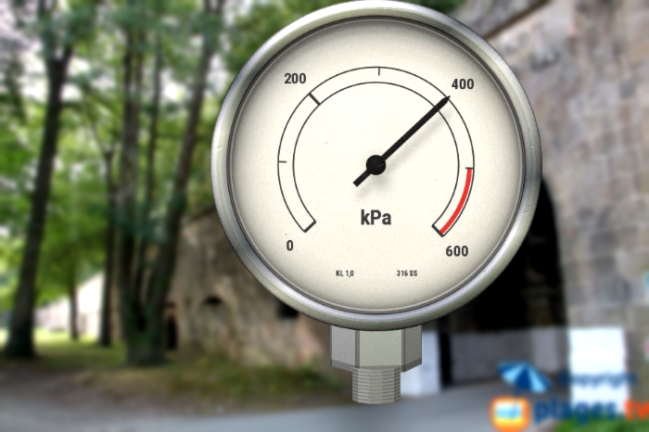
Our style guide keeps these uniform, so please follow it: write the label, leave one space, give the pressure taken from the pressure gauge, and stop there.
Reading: 400 kPa
